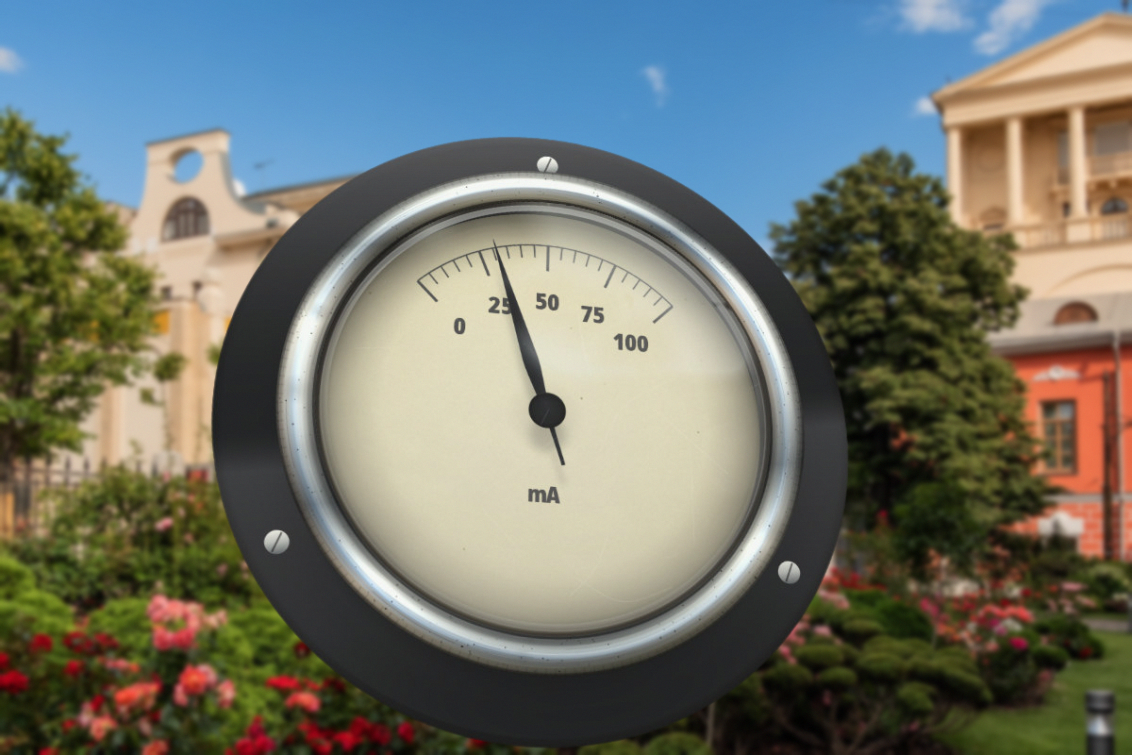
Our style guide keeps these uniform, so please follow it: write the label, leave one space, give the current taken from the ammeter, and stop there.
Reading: 30 mA
